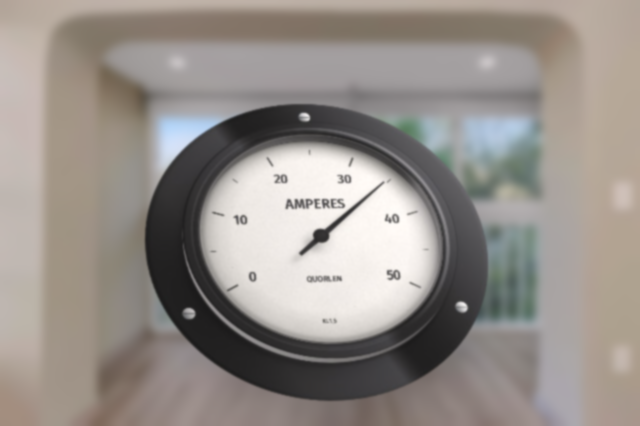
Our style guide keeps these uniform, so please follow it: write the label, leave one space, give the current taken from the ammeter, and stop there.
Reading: 35 A
